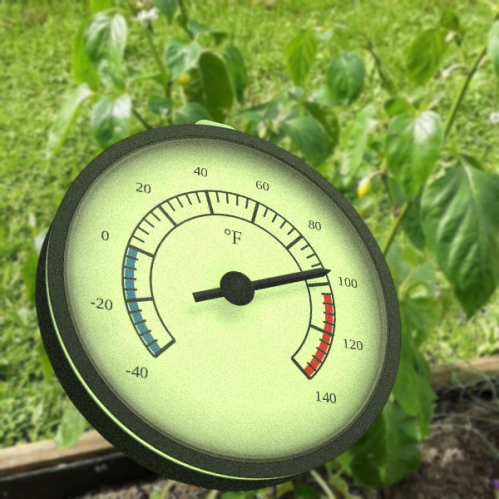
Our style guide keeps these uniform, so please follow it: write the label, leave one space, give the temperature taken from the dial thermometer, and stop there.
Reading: 96 °F
